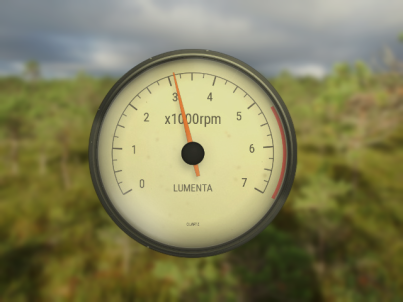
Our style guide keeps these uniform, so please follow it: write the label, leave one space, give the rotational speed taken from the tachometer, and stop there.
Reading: 3125 rpm
